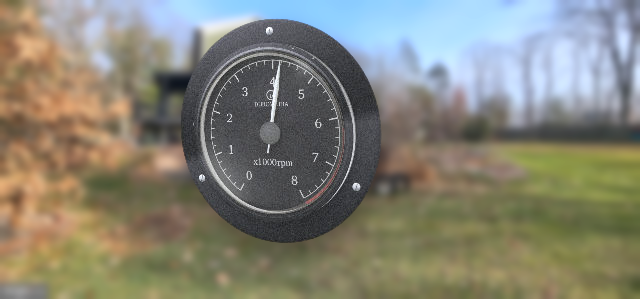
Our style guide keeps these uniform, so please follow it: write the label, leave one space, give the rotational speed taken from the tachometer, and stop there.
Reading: 4200 rpm
